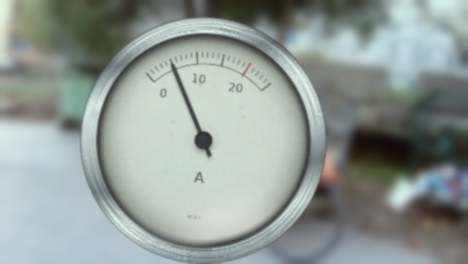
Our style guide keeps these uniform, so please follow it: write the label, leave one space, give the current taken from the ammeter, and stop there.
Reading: 5 A
